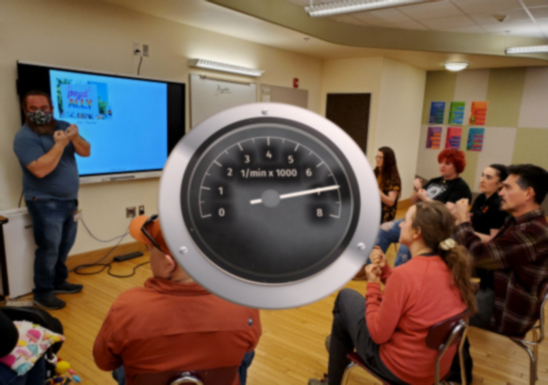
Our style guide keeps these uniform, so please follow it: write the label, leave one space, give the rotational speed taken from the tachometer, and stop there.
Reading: 7000 rpm
